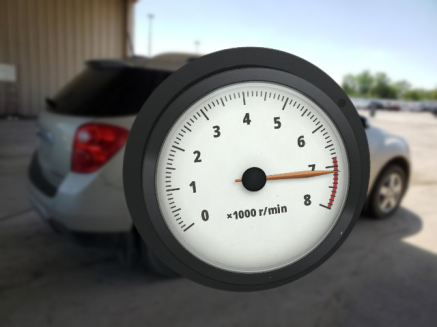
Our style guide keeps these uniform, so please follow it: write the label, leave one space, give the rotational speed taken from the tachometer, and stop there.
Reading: 7100 rpm
